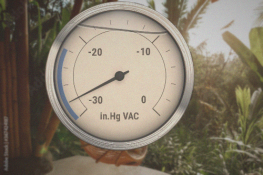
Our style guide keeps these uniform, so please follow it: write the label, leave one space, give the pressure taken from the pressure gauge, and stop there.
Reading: -28 inHg
